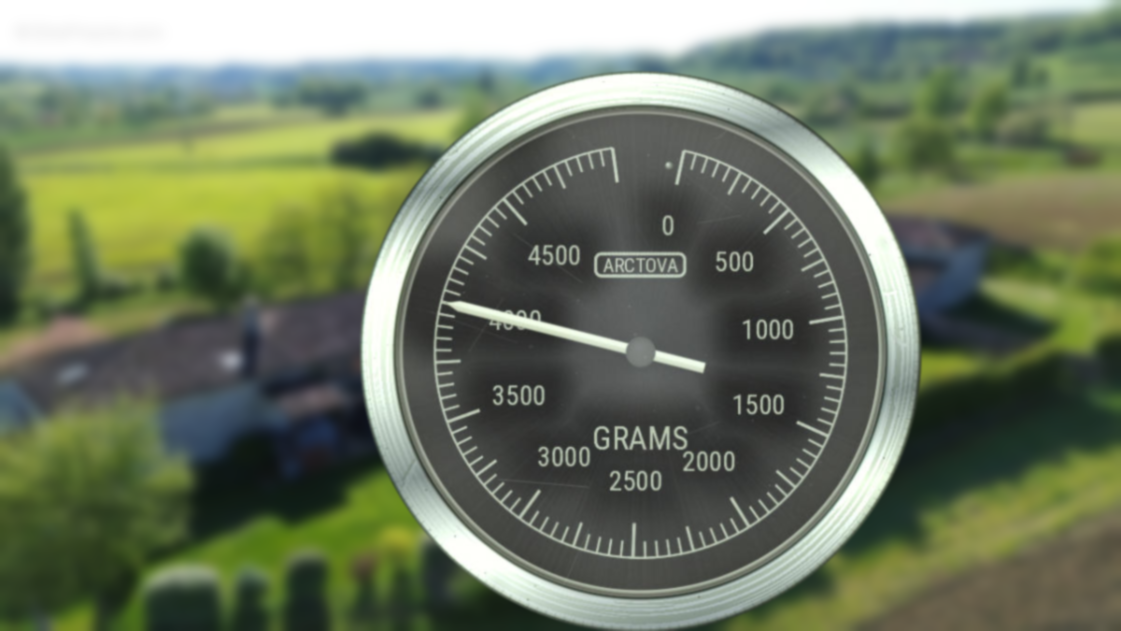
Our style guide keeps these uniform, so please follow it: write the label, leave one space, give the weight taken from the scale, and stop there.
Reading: 4000 g
